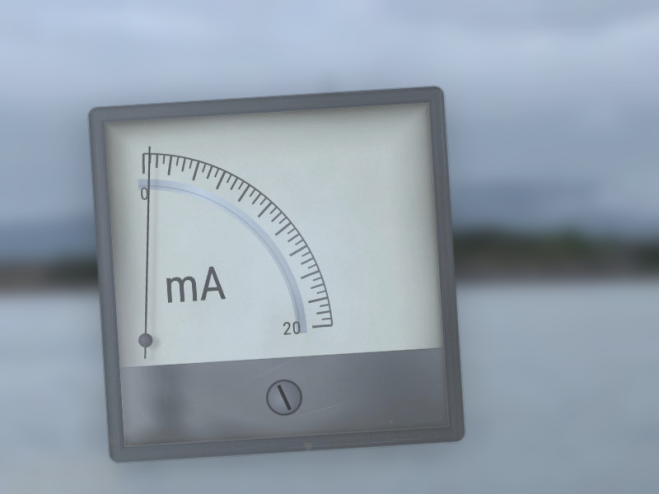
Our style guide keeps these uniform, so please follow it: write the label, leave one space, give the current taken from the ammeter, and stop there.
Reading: 0.5 mA
